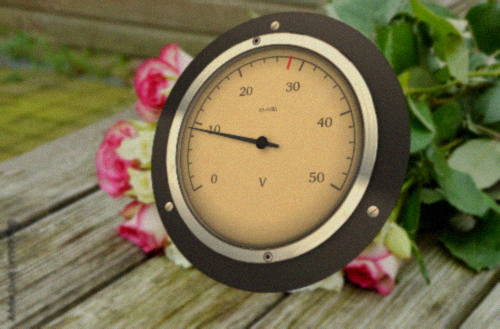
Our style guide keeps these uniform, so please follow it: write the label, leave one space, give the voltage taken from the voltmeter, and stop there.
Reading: 9 V
